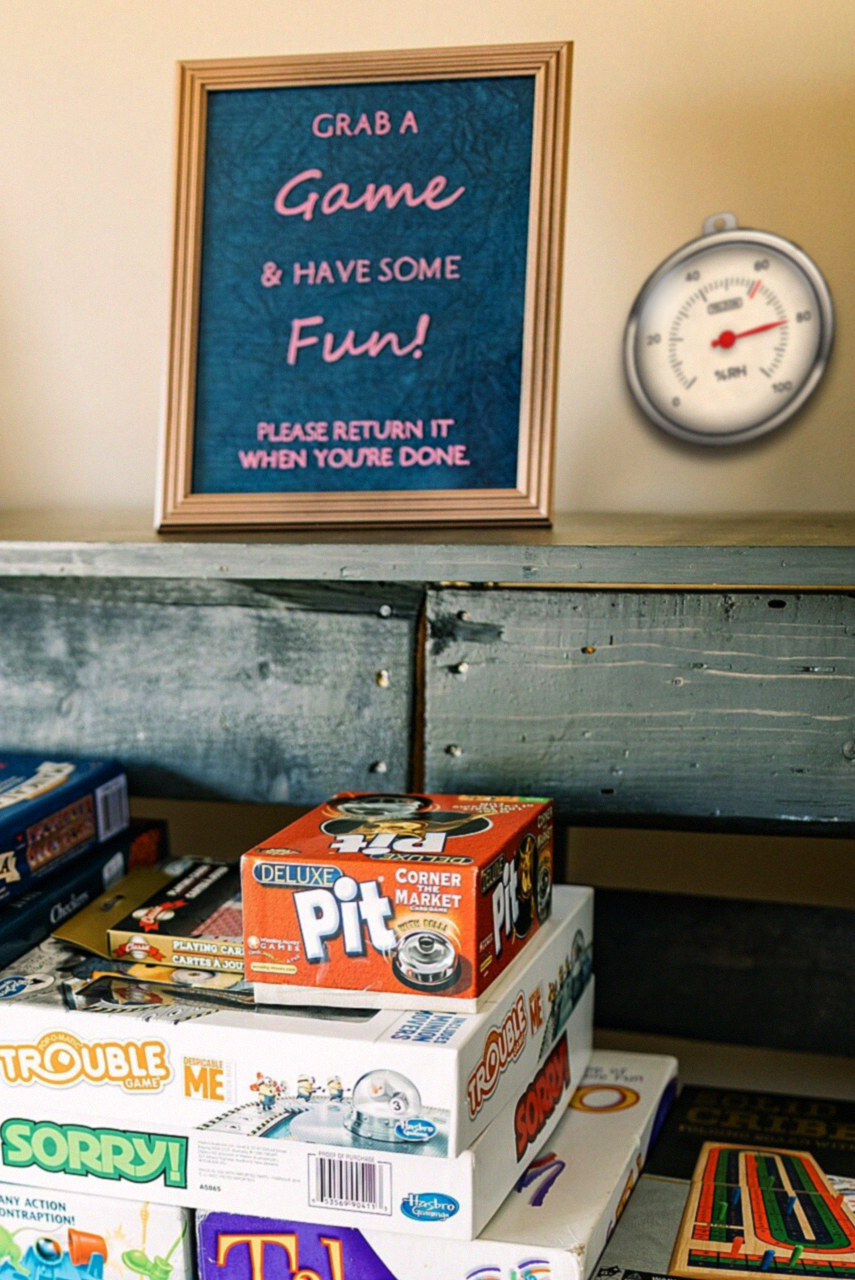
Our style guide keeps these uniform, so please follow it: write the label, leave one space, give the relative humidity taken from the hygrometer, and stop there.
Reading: 80 %
